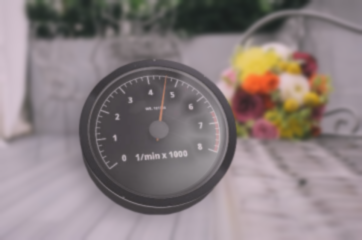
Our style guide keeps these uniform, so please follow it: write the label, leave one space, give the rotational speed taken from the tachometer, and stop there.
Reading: 4600 rpm
